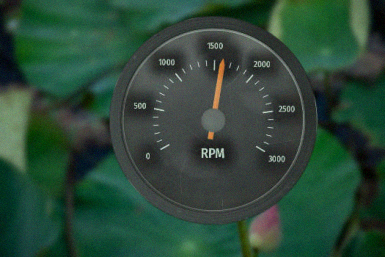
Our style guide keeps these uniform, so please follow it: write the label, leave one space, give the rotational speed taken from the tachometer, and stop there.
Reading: 1600 rpm
